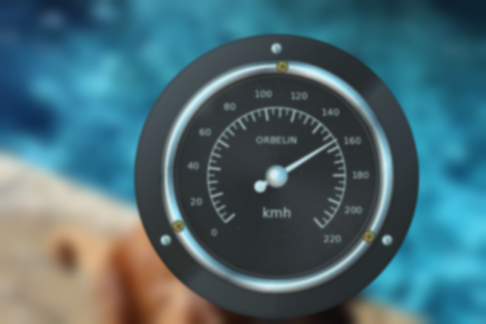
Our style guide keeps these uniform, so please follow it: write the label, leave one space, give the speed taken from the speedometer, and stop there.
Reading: 155 km/h
